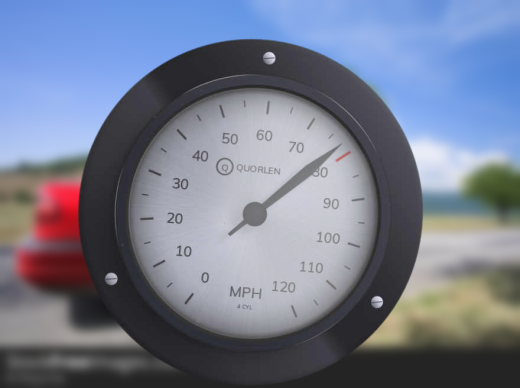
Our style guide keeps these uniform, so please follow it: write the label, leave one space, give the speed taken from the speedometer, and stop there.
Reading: 77.5 mph
